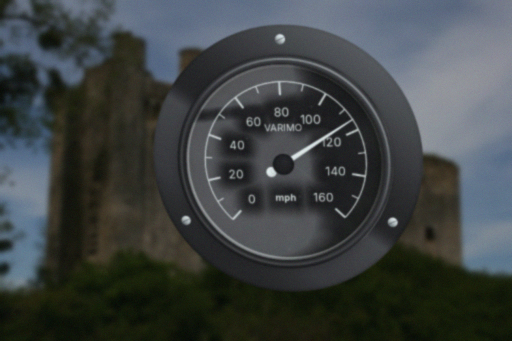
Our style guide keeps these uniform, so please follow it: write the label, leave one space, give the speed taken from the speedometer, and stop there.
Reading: 115 mph
